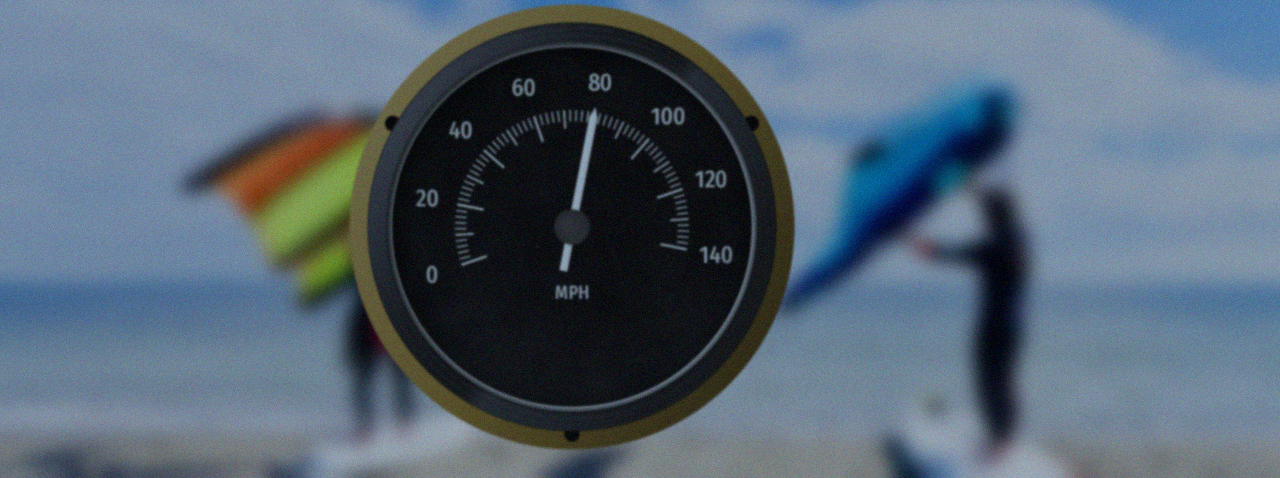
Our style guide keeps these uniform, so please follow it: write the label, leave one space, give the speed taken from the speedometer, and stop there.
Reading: 80 mph
